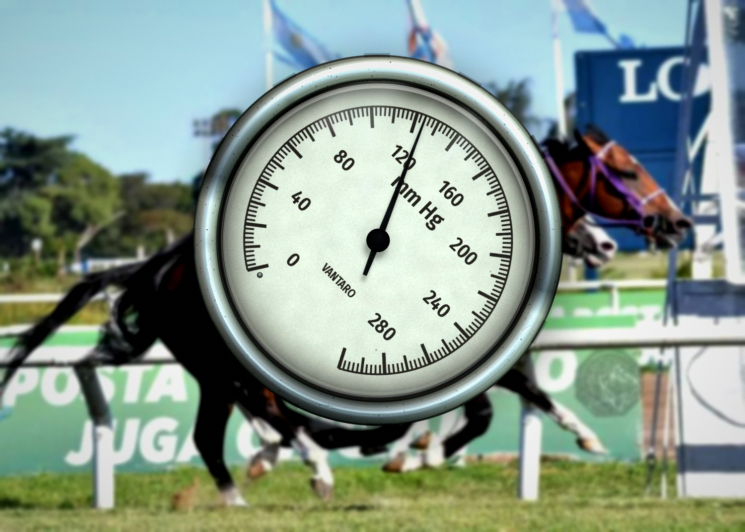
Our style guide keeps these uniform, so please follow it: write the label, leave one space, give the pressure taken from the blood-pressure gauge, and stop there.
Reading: 124 mmHg
